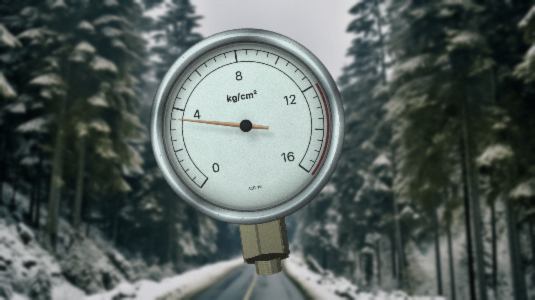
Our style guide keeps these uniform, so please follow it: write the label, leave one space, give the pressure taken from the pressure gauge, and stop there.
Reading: 3.5 kg/cm²
